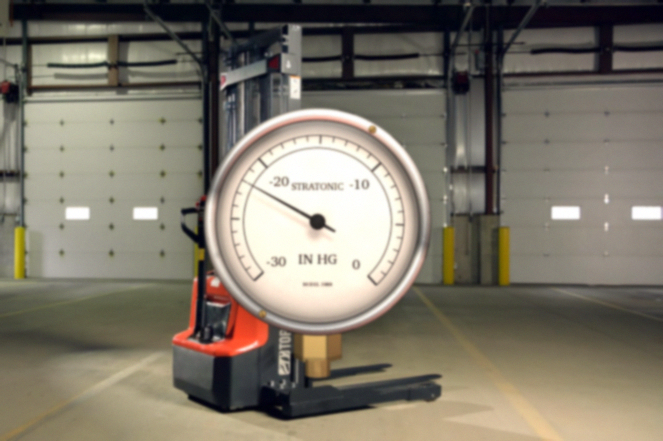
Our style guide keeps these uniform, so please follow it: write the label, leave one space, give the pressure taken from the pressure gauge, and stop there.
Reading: -22 inHg
